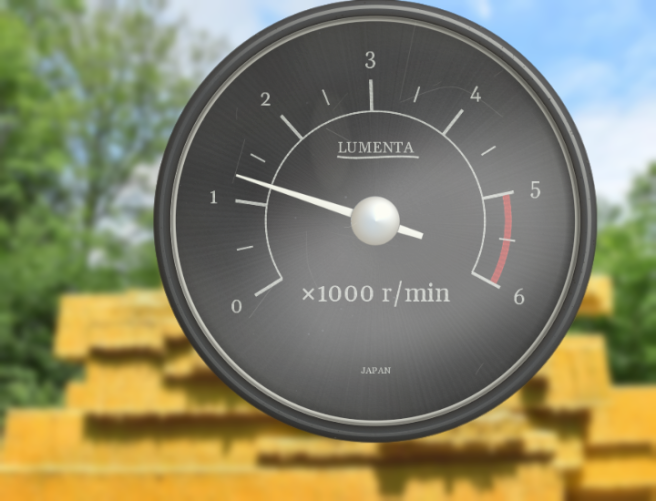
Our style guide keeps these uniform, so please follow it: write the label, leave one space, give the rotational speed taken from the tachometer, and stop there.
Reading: 1250 rpm
